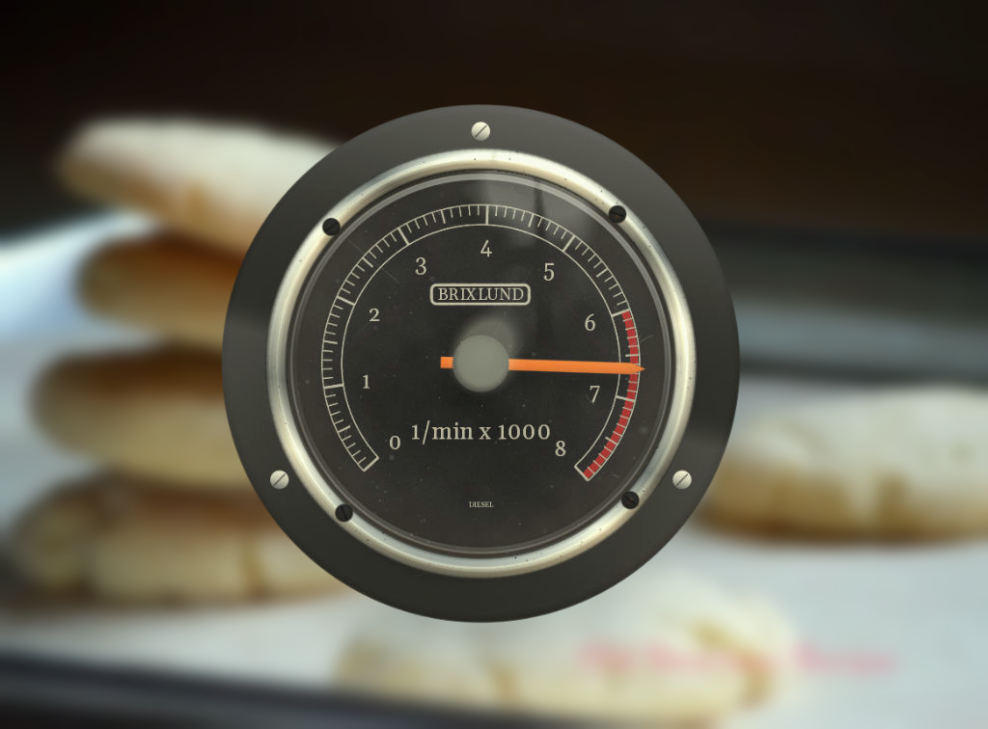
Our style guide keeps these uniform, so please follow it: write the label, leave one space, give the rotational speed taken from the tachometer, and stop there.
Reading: 6650 rpm
